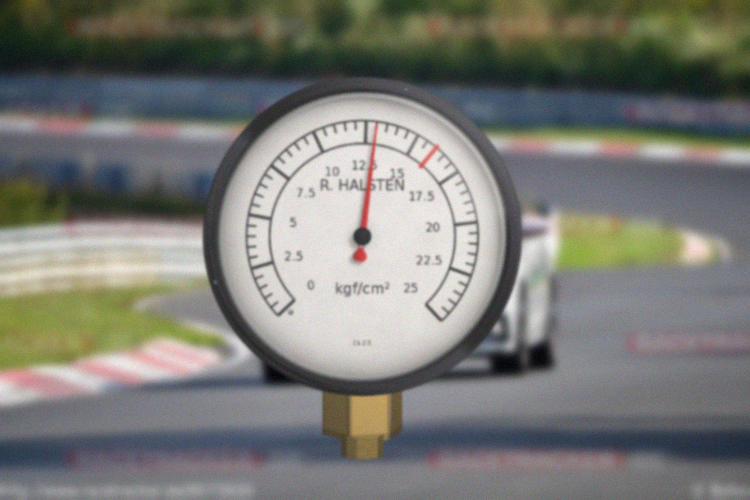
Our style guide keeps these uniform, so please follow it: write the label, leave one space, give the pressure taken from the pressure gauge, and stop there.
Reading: 13 kg/cm²
